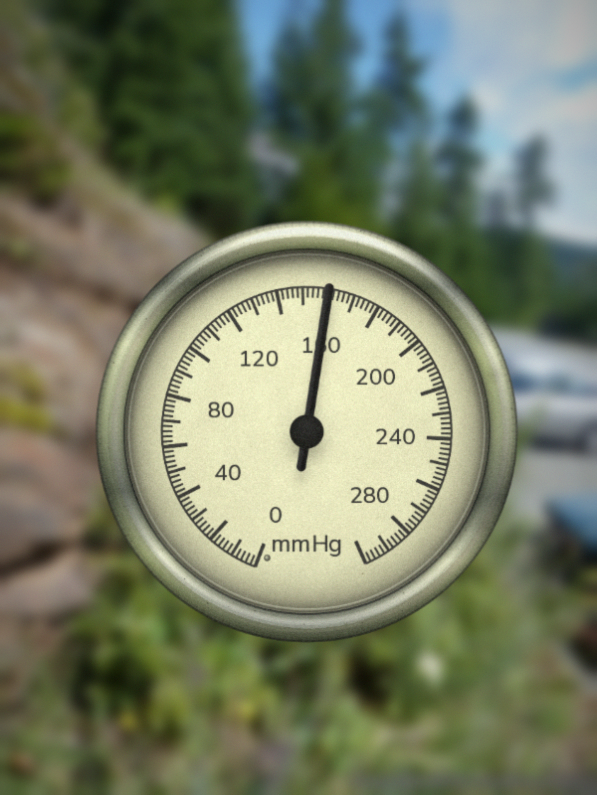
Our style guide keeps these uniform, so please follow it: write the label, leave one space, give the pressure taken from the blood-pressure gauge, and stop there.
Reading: 160 mmHg
